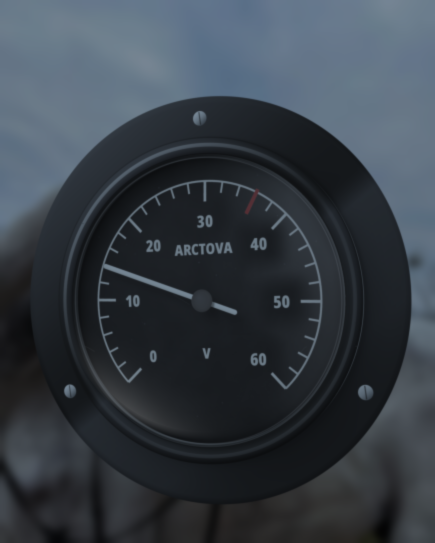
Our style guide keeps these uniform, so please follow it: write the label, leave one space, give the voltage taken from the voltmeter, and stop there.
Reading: 14 V
